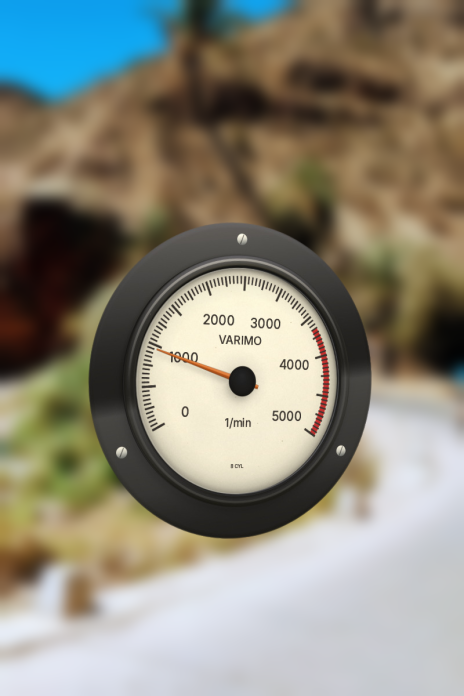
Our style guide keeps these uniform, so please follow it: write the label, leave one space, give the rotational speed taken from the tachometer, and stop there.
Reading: 950 rpm
